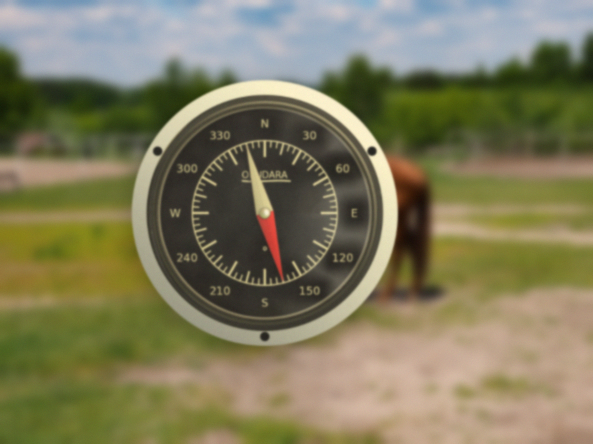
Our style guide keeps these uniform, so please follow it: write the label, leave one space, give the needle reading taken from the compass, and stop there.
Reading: 165 °
